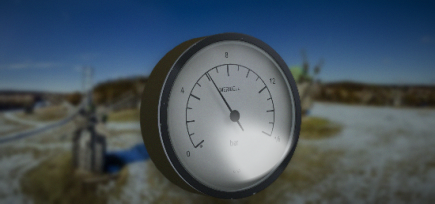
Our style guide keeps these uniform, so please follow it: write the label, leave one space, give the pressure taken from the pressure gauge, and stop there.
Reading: 6 bar
